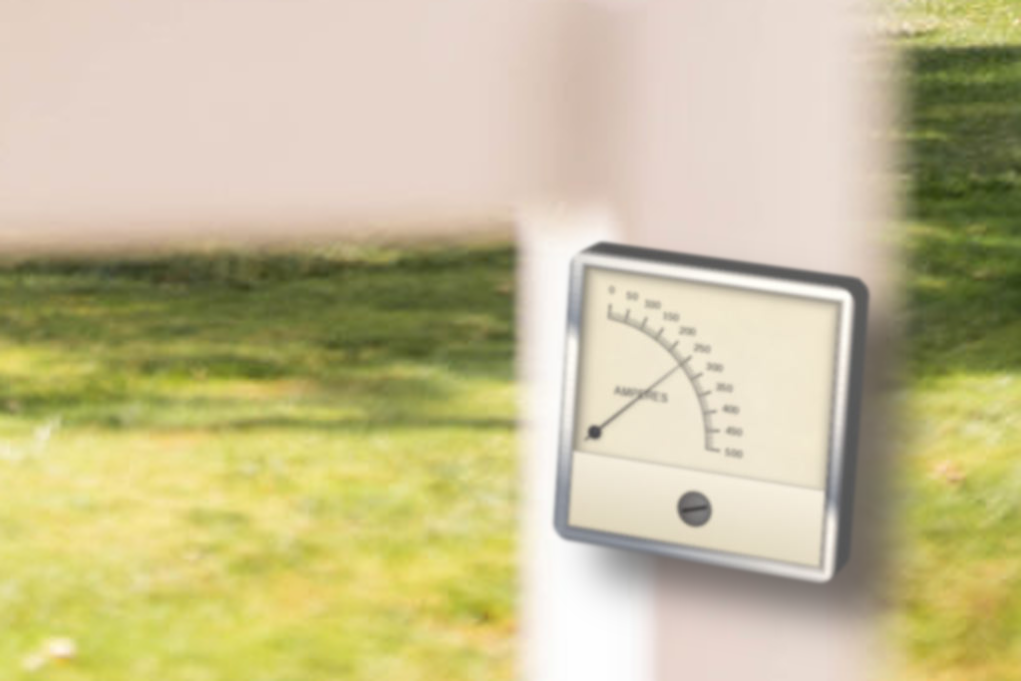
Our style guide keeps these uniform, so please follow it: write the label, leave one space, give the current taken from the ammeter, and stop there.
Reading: 250 A
